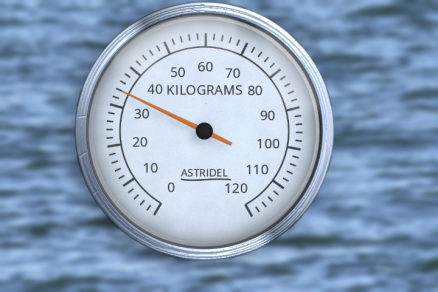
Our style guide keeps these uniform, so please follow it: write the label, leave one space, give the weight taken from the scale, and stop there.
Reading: 34 kg
